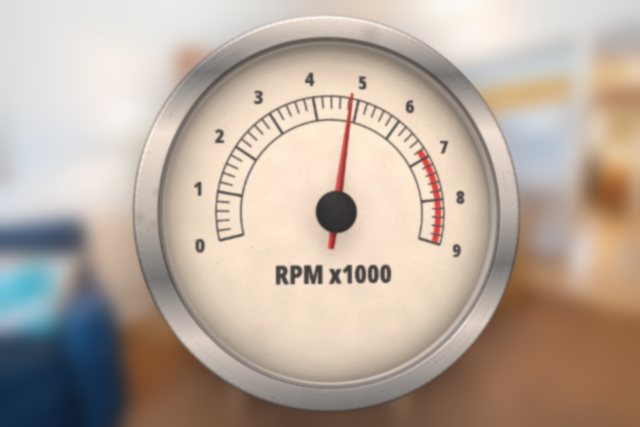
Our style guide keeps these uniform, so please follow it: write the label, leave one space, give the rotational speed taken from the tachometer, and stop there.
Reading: 4800 rpm
